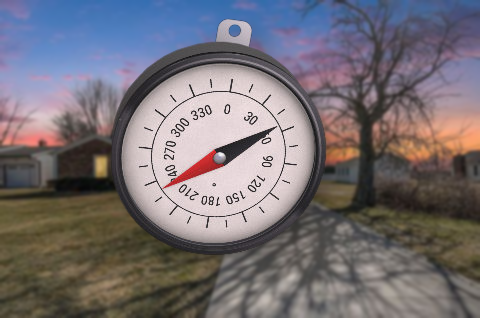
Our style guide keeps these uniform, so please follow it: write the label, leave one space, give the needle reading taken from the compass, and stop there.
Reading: 232.5 °
